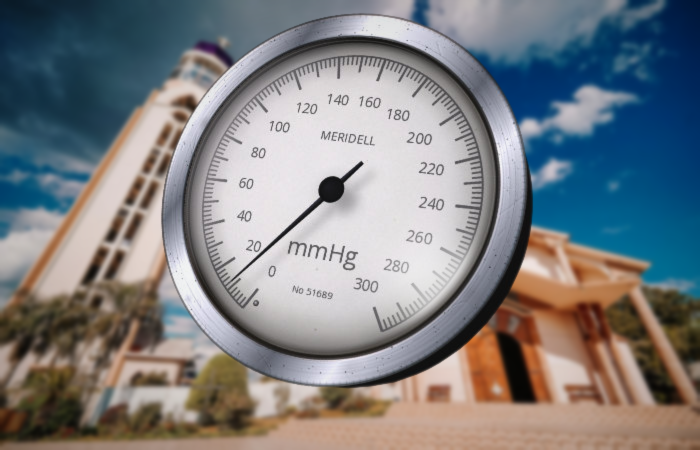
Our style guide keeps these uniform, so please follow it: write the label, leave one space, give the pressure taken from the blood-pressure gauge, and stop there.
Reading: 10 mmHg
